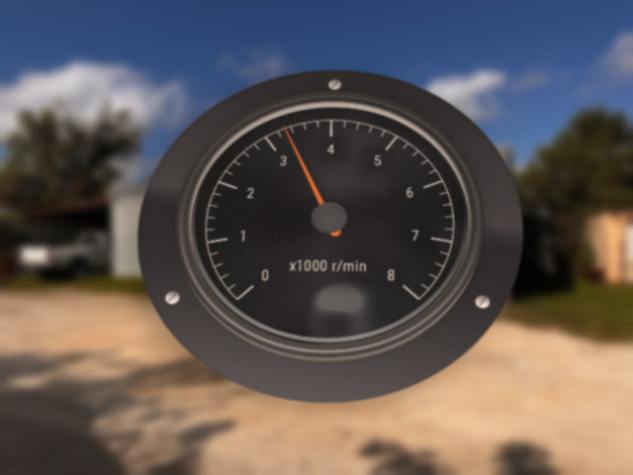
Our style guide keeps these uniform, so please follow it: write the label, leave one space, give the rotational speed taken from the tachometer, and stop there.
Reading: 3300 rpm
